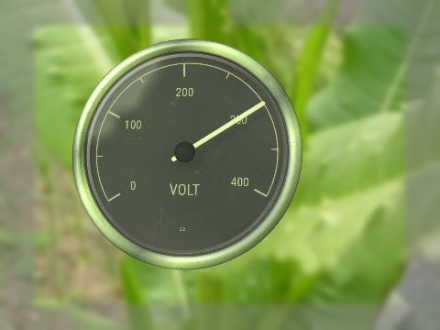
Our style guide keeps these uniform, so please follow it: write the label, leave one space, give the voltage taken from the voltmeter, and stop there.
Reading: 300 V
